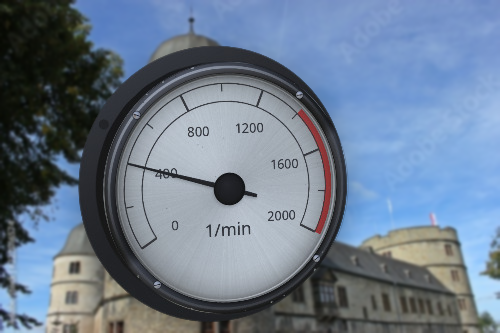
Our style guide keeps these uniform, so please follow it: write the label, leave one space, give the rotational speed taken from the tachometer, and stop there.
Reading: 400 rpm
